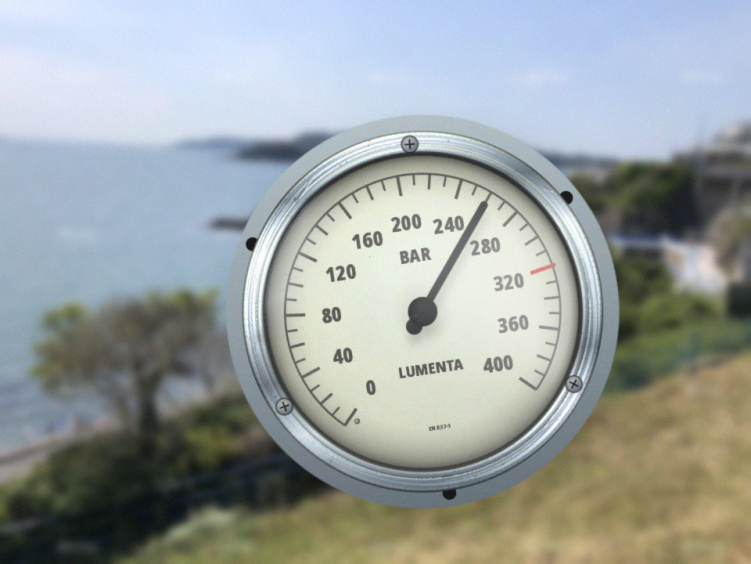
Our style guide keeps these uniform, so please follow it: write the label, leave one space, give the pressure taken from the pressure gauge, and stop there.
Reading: 260 bar
